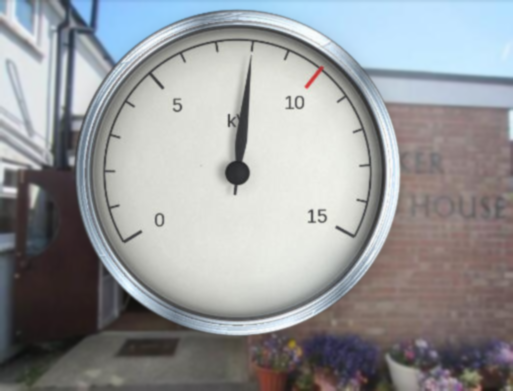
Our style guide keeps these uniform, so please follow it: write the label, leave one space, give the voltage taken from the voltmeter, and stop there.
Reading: 8 kV
